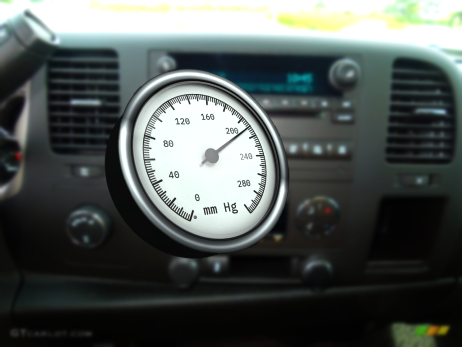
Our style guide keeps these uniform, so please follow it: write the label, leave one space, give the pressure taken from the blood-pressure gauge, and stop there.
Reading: 210 mmHg
